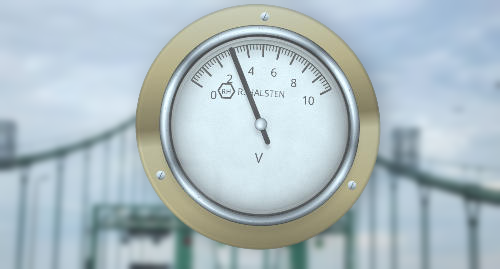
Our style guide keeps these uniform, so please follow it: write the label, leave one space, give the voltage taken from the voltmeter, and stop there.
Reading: 3 V
